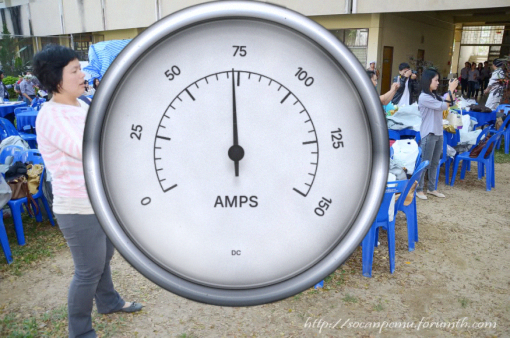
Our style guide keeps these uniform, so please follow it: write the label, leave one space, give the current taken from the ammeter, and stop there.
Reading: 72.5 A
